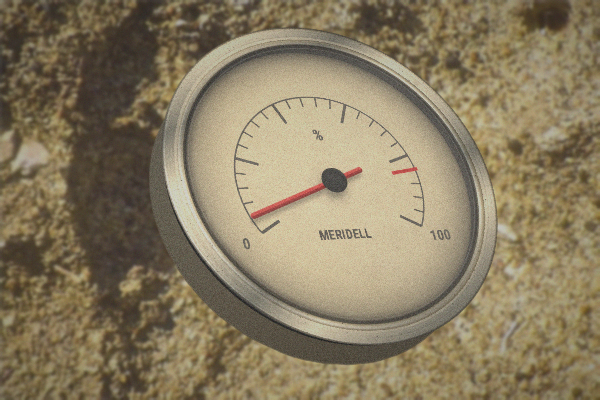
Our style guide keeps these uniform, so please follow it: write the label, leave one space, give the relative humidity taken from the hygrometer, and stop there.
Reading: 4 %
